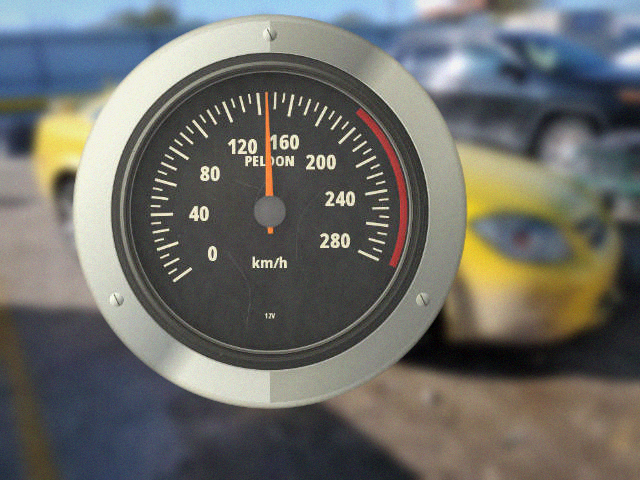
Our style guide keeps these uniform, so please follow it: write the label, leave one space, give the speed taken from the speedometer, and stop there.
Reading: 145 km/h
